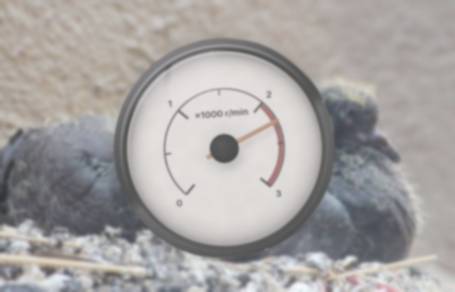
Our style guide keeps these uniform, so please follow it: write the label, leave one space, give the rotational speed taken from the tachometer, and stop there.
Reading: 2250 rpm
